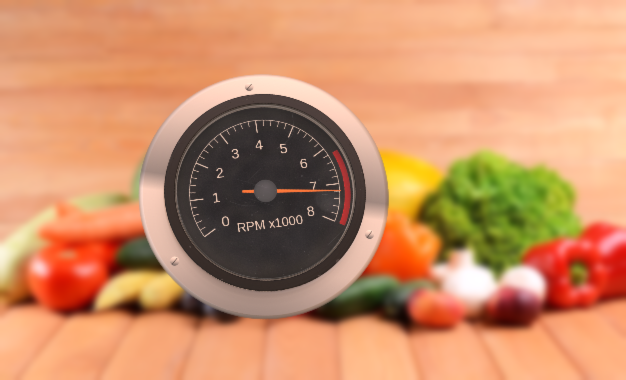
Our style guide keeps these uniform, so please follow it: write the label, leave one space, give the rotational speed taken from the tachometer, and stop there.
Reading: 7200 rpm
